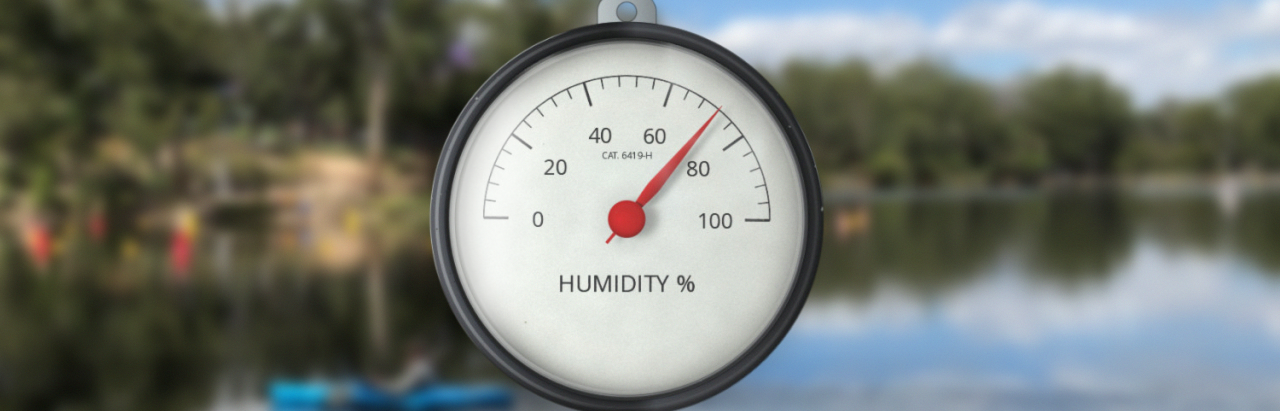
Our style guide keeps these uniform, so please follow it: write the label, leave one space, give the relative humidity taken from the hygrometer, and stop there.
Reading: 72 %
